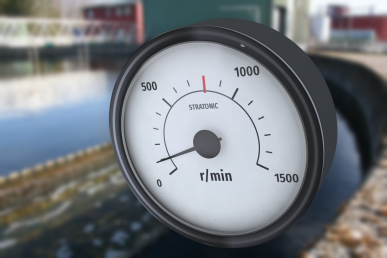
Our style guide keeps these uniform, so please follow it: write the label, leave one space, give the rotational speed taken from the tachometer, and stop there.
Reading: 100 rpm
